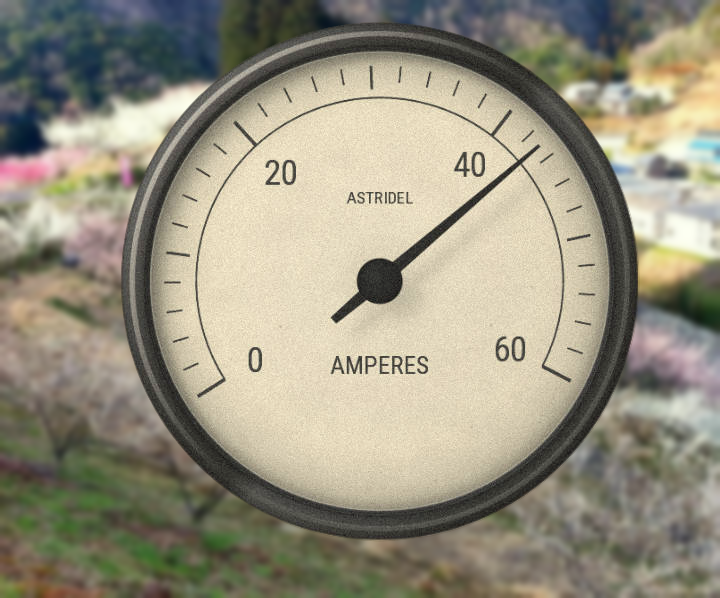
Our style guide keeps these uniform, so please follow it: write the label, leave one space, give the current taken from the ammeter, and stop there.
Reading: 43 A
